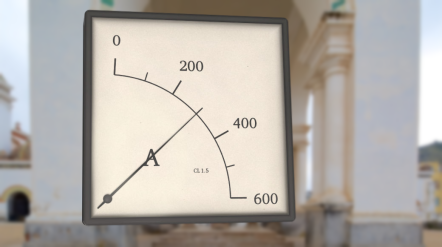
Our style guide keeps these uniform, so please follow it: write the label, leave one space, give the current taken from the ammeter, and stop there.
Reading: 300 A
